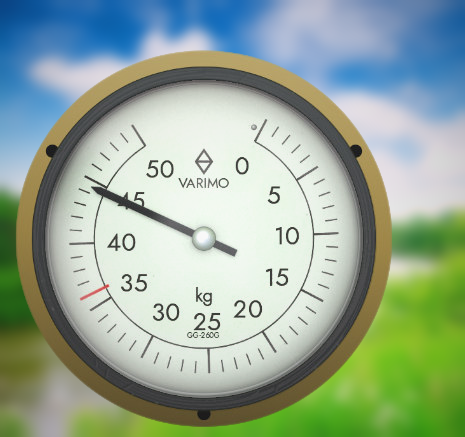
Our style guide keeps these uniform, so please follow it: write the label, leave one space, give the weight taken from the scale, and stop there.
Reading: 44.5 kg
